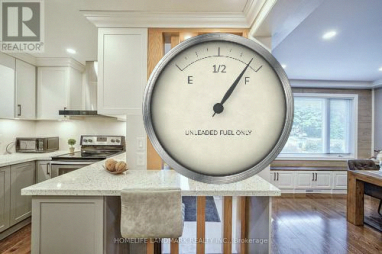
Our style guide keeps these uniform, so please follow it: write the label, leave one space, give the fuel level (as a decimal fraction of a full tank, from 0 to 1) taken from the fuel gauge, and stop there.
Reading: 0.875
